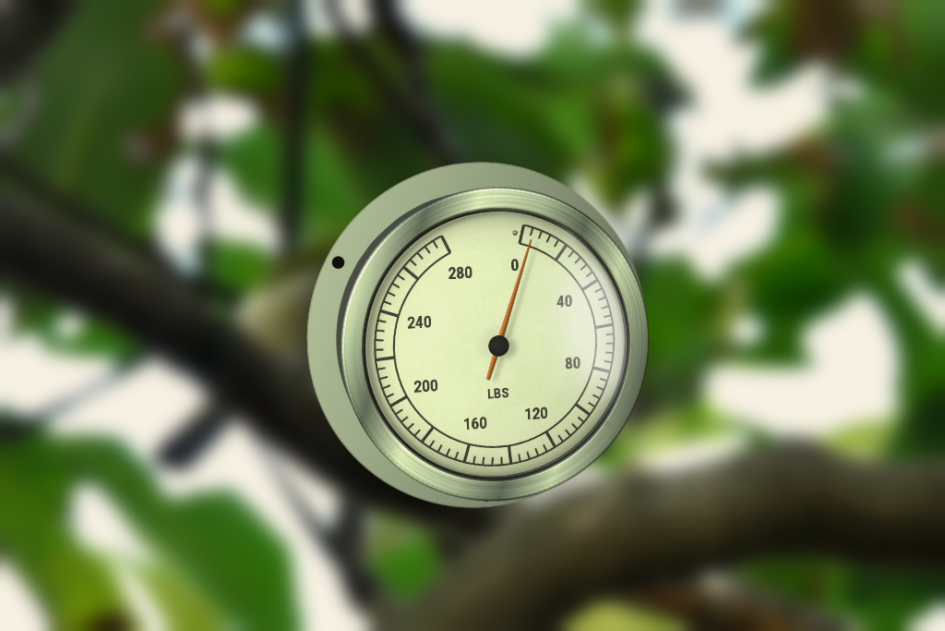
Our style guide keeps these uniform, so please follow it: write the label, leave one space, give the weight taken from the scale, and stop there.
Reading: 4 lb
